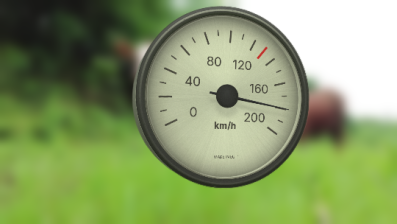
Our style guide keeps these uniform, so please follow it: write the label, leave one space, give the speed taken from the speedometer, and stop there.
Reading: 180 km/h
